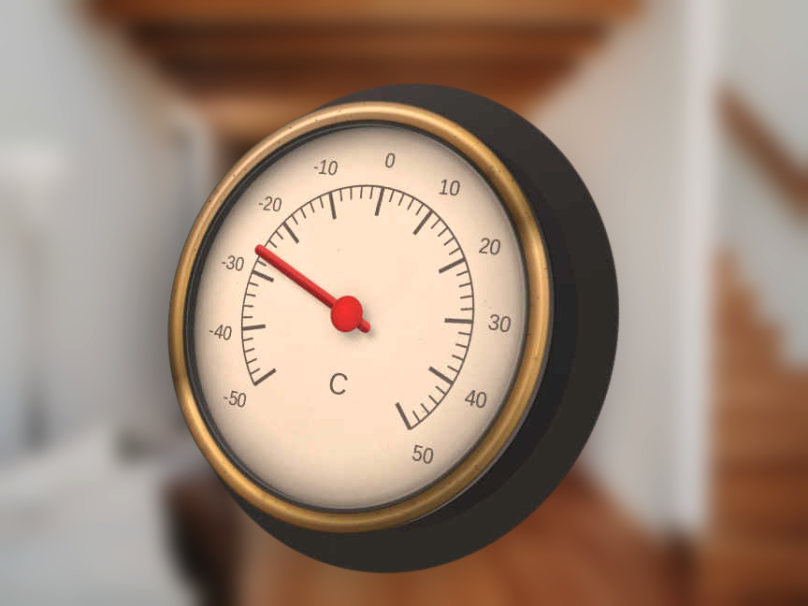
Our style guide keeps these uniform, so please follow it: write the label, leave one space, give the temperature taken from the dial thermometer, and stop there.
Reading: -26 °C
